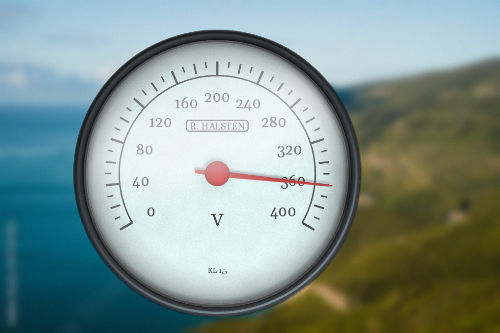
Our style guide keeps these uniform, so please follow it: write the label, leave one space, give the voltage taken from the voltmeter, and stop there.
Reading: 360 V
